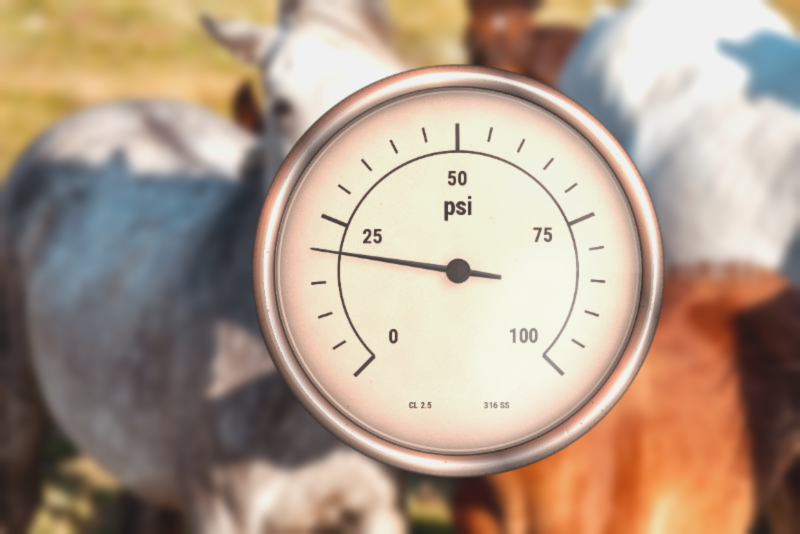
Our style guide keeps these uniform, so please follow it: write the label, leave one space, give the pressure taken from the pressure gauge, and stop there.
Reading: 20 psi
